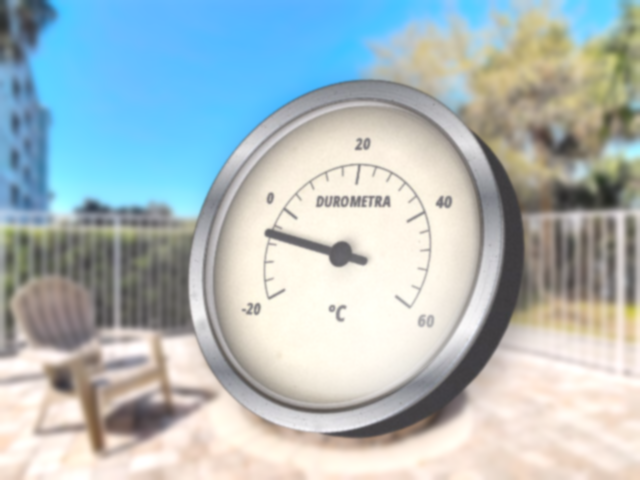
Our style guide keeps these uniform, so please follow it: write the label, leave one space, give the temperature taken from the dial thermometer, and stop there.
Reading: -6 °C
